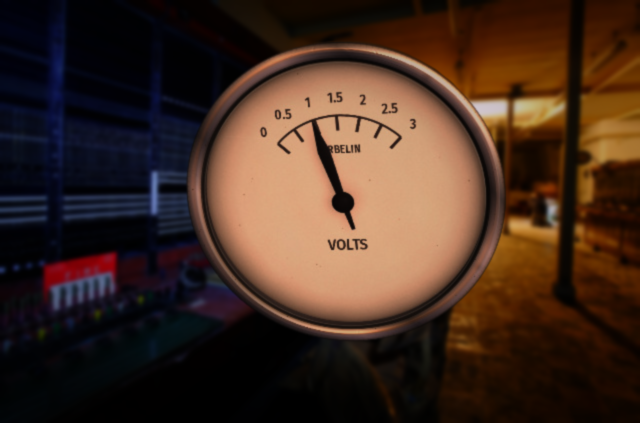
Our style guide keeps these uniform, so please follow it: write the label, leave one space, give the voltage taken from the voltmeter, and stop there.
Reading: 1 V
